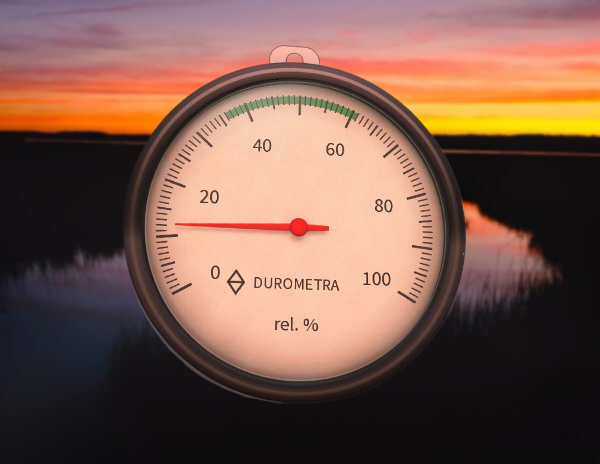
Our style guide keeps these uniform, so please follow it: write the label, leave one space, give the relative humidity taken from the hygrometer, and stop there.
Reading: 12 %
